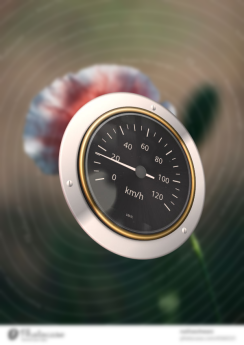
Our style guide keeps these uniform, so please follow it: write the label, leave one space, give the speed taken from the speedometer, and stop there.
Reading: 15 km/h
